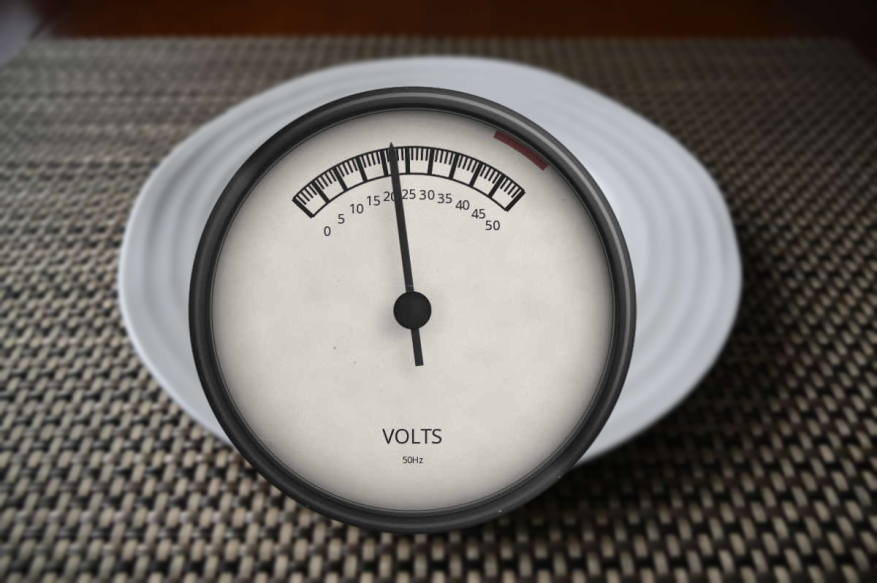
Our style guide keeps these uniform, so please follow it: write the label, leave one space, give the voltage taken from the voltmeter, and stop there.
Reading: 22 V
